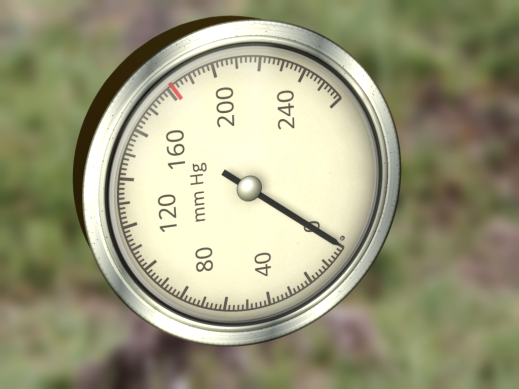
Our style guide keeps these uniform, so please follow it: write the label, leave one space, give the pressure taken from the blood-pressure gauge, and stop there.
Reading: 0 mmHg
